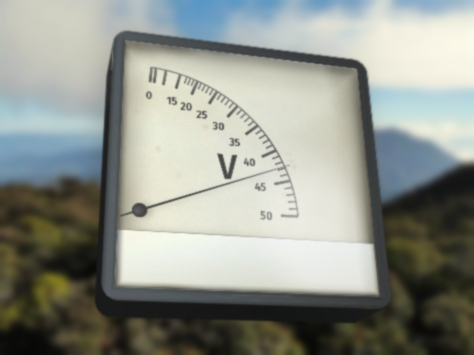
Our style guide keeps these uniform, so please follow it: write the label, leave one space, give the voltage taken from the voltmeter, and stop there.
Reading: 43 V
